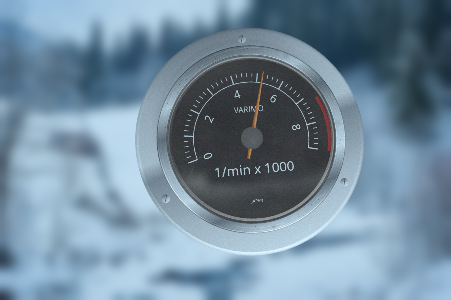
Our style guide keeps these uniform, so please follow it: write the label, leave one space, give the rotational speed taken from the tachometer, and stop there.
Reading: 5200 rpm
